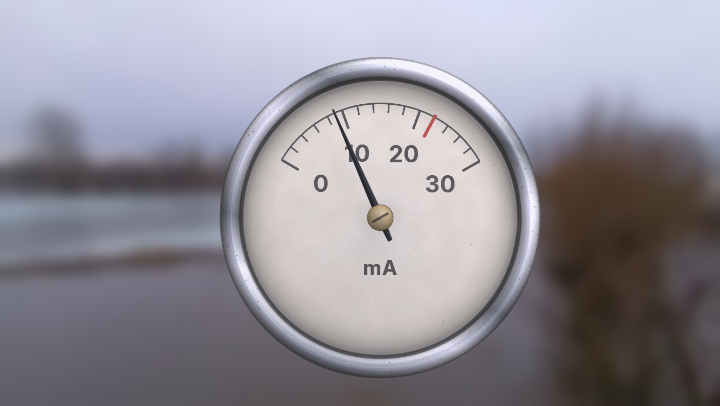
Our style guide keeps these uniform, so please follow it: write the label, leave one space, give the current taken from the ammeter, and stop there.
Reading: 9 mA
